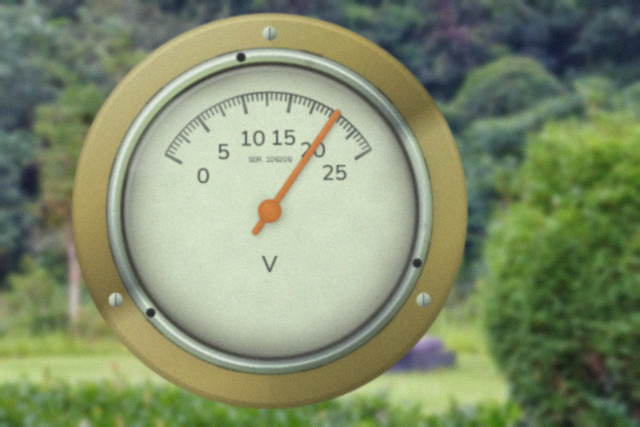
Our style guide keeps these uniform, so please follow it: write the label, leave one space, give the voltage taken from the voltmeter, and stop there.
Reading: 20 V
